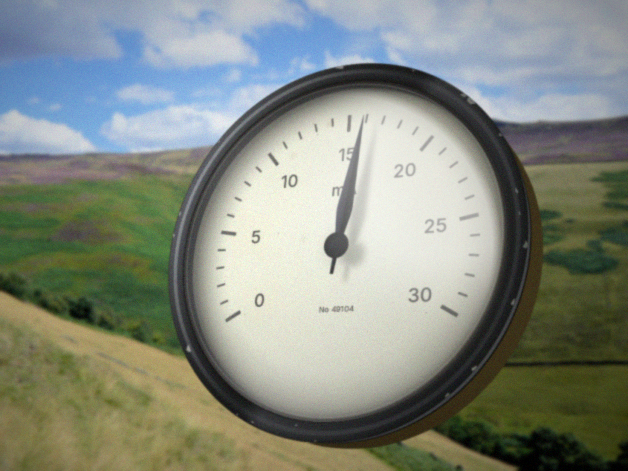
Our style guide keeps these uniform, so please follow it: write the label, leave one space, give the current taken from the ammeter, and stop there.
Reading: 16 mA
